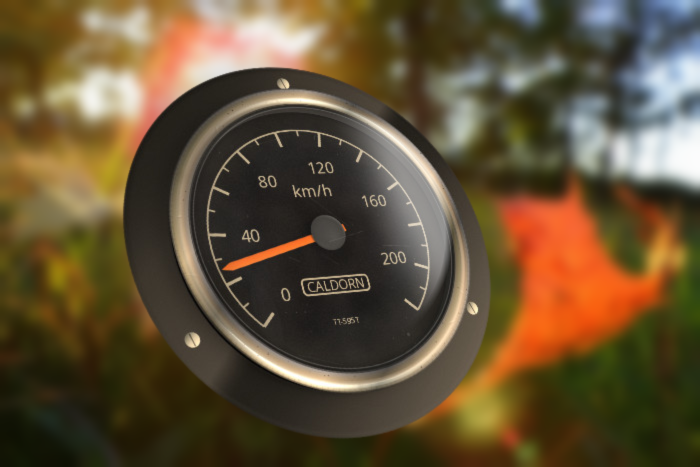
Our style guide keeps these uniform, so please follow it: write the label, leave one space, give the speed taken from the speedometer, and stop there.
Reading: 25 km/h
